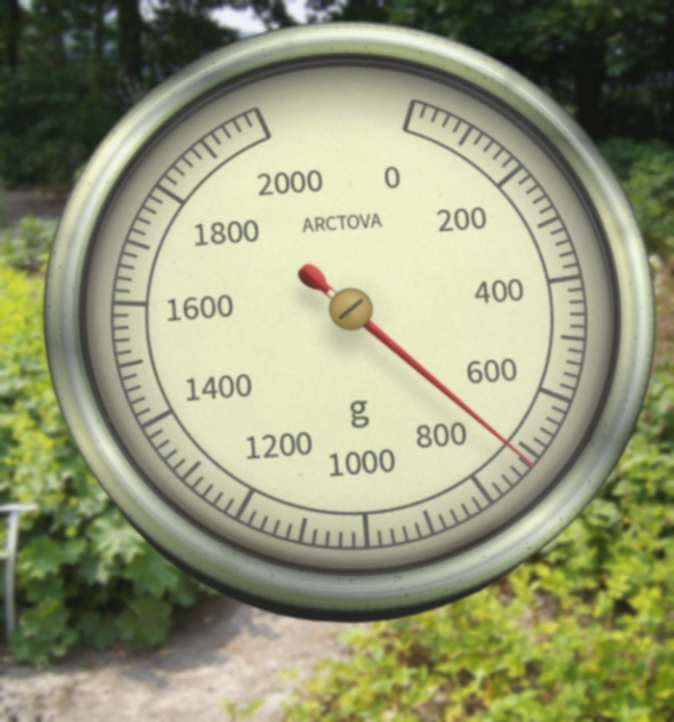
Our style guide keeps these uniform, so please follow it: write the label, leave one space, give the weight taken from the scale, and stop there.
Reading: 720 g
